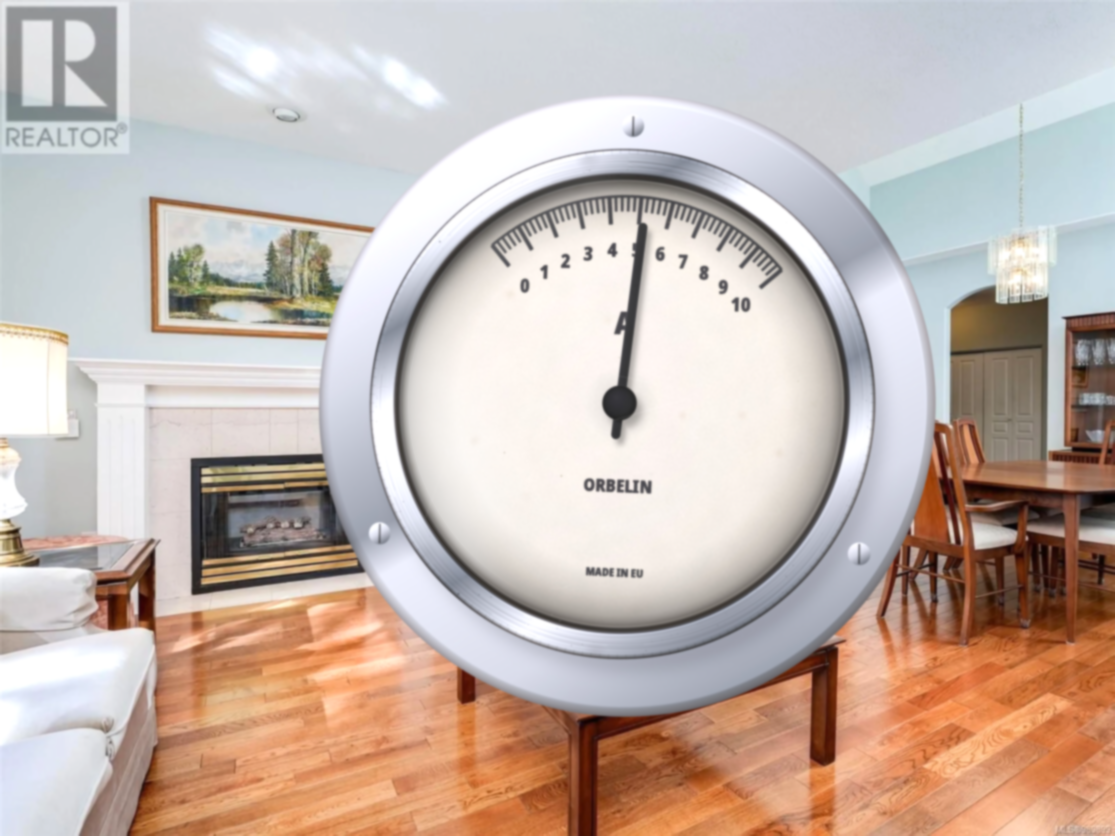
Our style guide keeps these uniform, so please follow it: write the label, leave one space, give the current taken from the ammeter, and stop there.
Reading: 5.2 A
